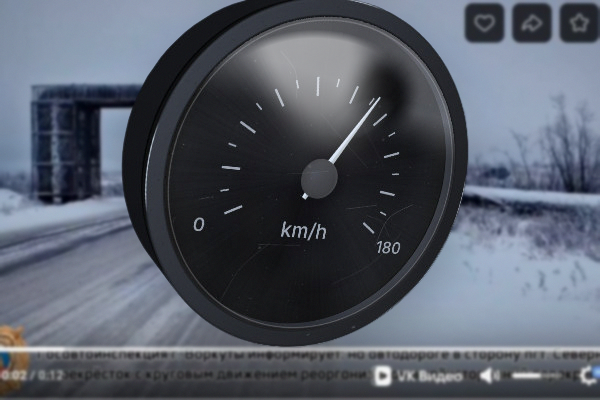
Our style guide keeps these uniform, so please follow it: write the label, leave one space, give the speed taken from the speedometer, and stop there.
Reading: 110 km/h
